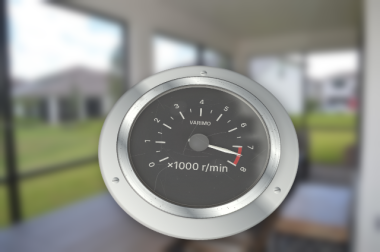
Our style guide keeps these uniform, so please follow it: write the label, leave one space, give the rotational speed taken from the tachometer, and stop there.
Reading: 7500 rpm
